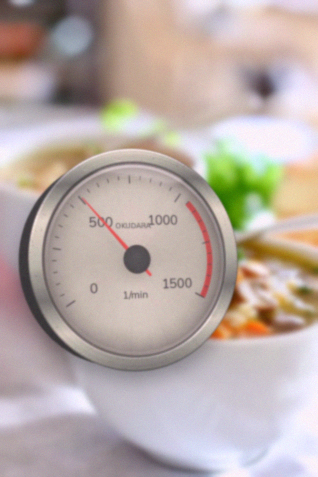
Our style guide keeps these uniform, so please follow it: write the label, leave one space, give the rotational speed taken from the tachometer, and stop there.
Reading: 500 rpm
